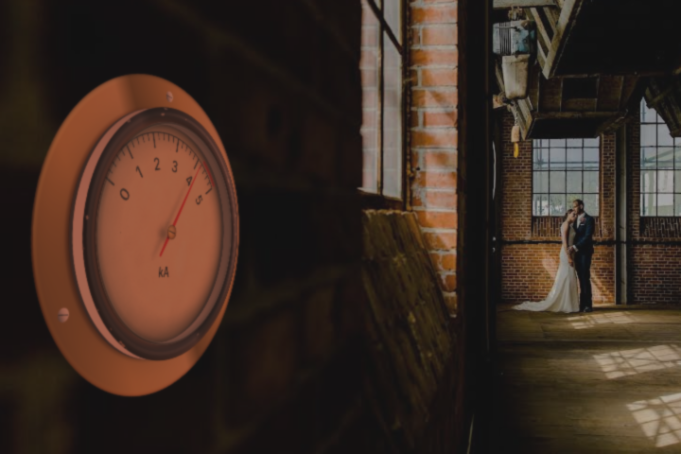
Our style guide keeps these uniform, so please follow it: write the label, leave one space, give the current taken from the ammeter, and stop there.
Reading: 4 kA
